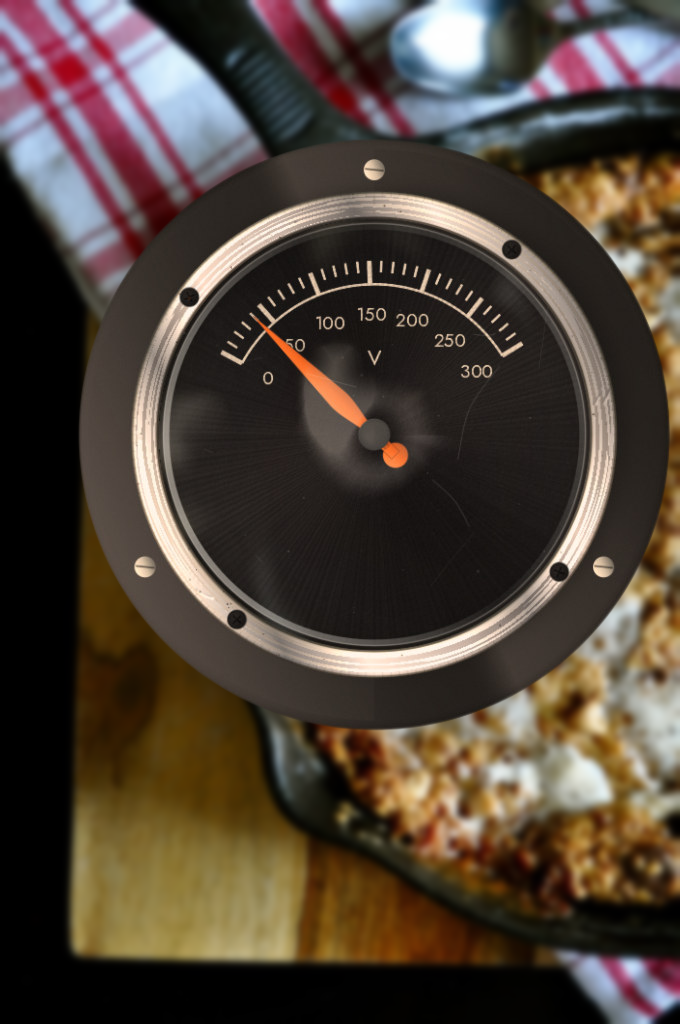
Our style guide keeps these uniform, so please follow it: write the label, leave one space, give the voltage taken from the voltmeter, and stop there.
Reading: 40 V
